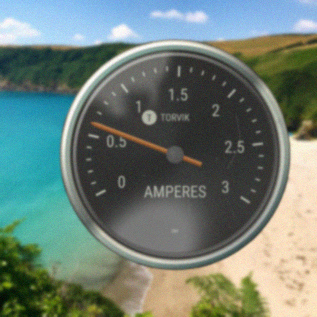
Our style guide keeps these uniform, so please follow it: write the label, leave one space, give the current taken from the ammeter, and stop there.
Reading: 0.6 A
